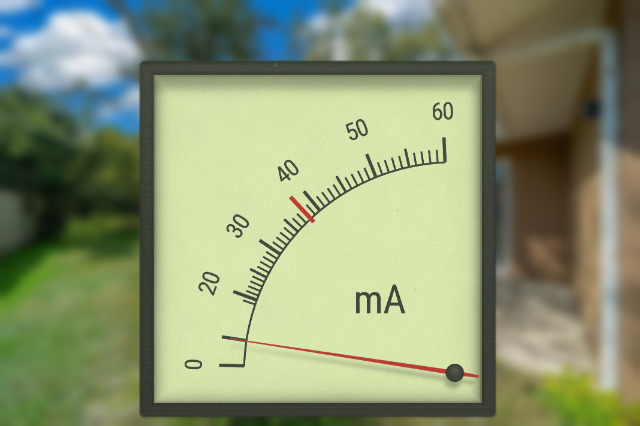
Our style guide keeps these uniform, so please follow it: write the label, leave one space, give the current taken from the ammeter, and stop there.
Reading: 10 mA
